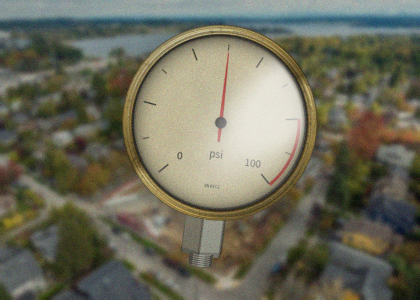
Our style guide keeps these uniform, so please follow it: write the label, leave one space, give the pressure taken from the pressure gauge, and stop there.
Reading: 50 psi
